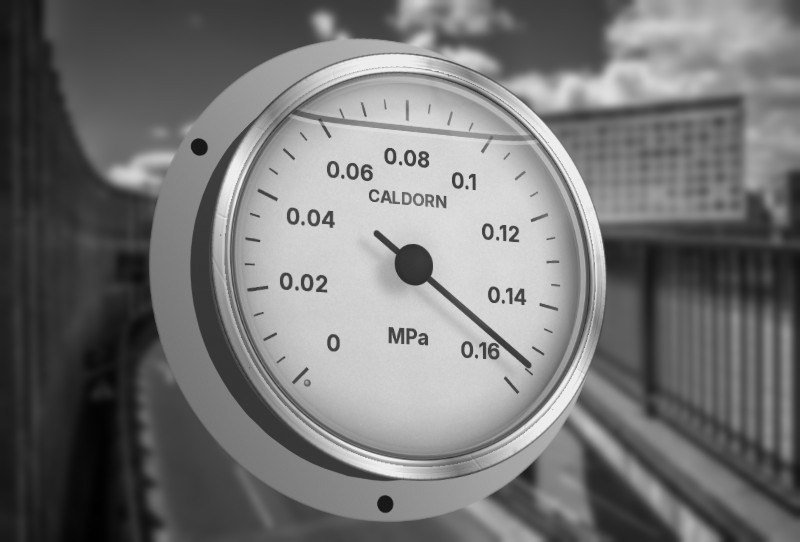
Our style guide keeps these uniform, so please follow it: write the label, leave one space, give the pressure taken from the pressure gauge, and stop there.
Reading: 0.155 MPa
